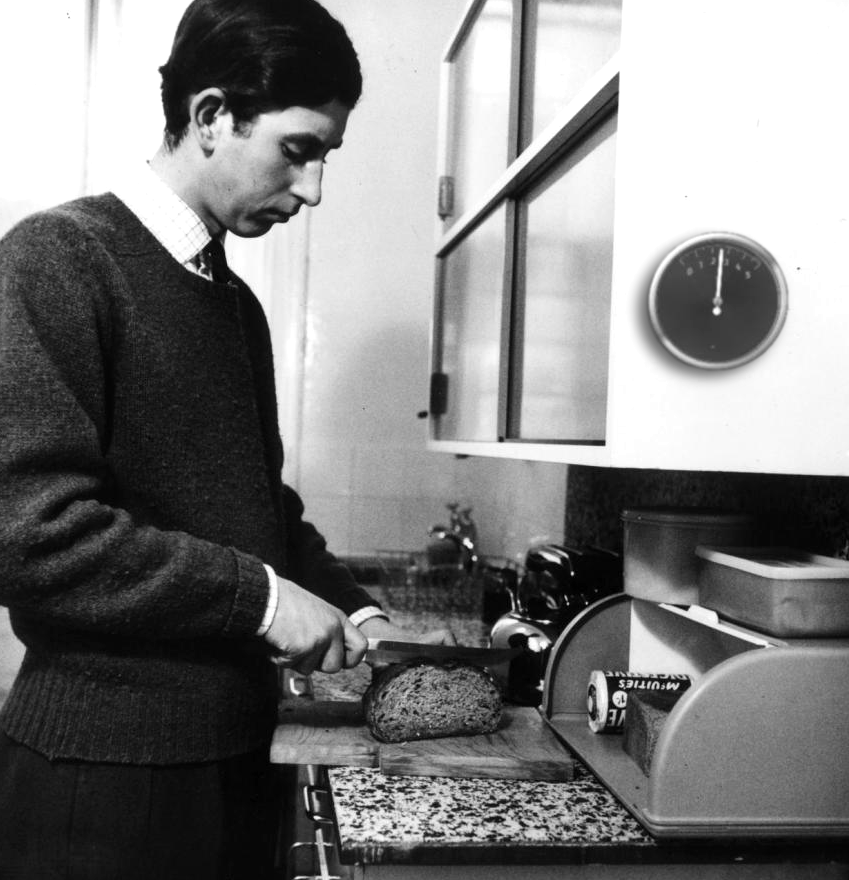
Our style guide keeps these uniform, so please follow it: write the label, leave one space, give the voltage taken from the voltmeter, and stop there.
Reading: 2.5 V
